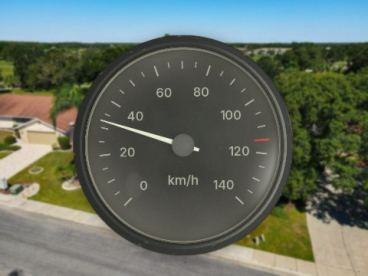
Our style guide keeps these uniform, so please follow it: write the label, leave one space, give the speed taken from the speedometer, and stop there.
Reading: 32.5 km/h
